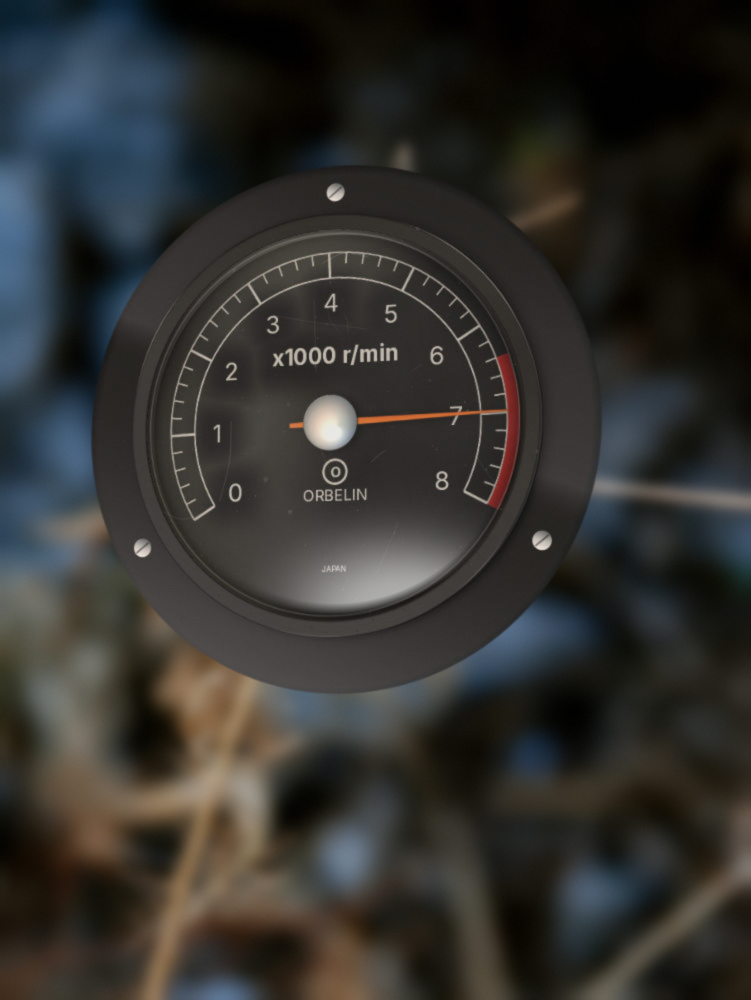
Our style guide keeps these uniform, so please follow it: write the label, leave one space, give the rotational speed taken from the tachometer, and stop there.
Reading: 7000 rpm
